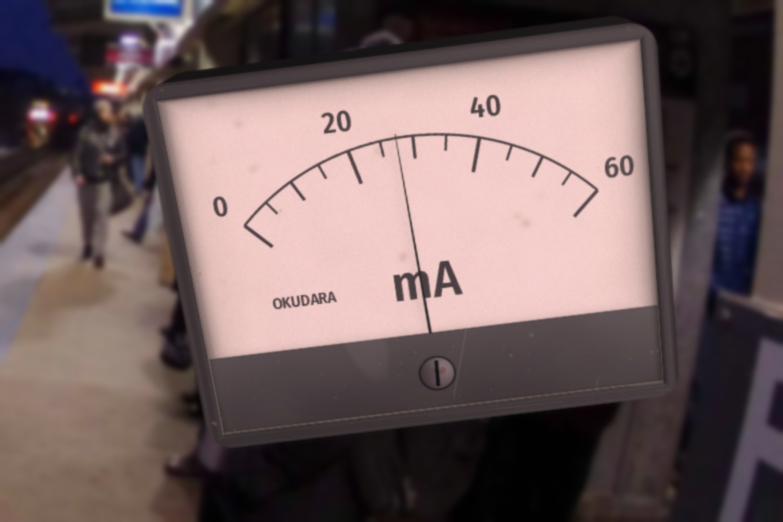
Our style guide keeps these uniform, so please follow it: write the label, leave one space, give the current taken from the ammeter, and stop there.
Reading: 27.5 mA
